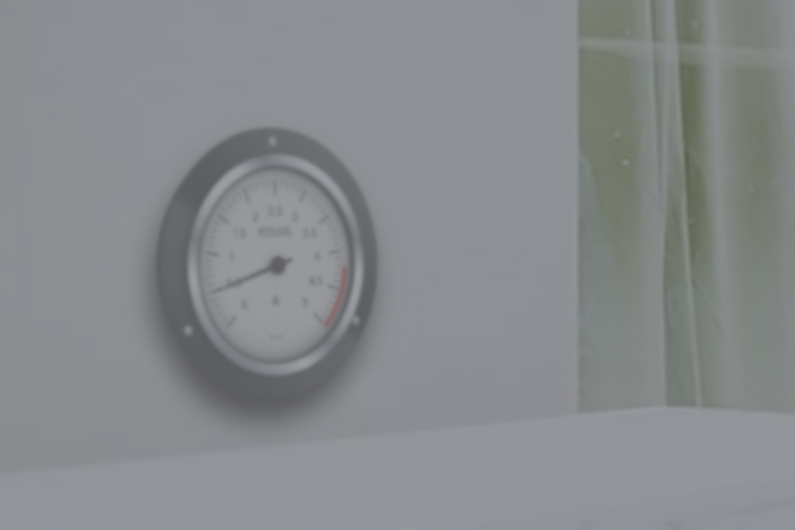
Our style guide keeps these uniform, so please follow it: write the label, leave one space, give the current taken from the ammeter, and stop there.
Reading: 0.5 A
